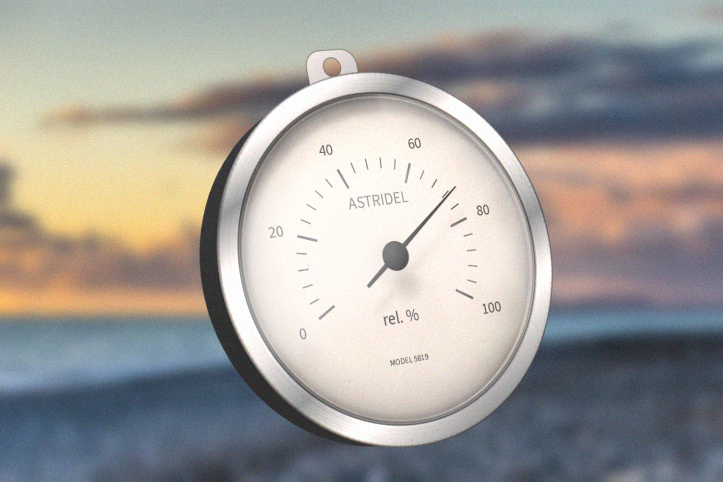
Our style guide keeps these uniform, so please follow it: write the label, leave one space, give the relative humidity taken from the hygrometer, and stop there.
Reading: 72 %
